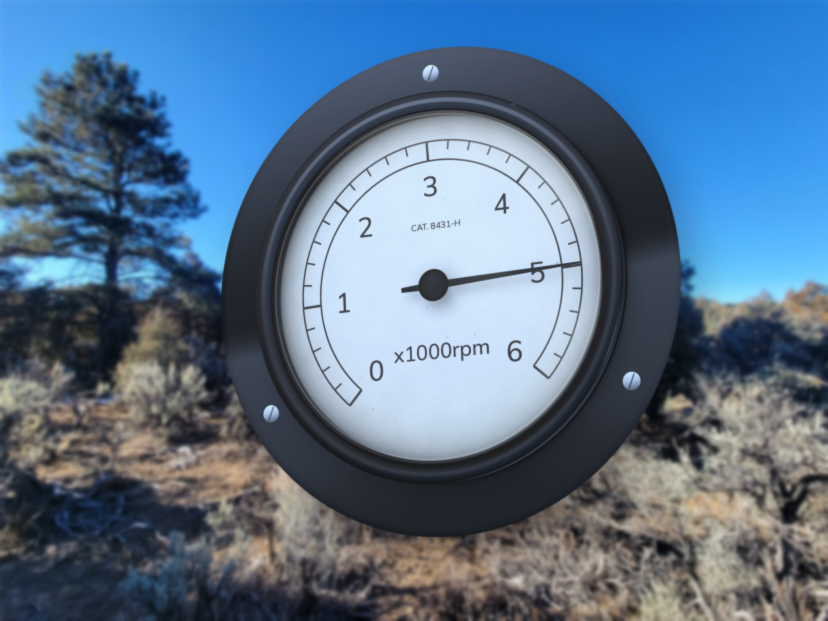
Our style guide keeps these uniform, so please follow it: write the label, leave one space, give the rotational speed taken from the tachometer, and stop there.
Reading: 5000 rpm
